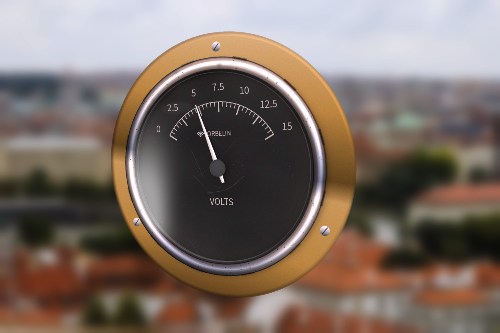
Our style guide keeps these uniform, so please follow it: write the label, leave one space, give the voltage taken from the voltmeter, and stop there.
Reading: 5 V
